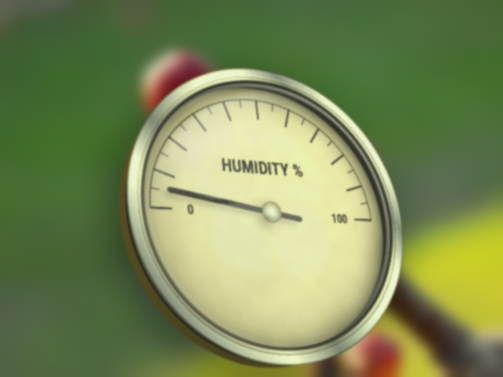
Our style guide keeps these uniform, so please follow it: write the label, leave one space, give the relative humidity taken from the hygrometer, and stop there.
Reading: 5 %
